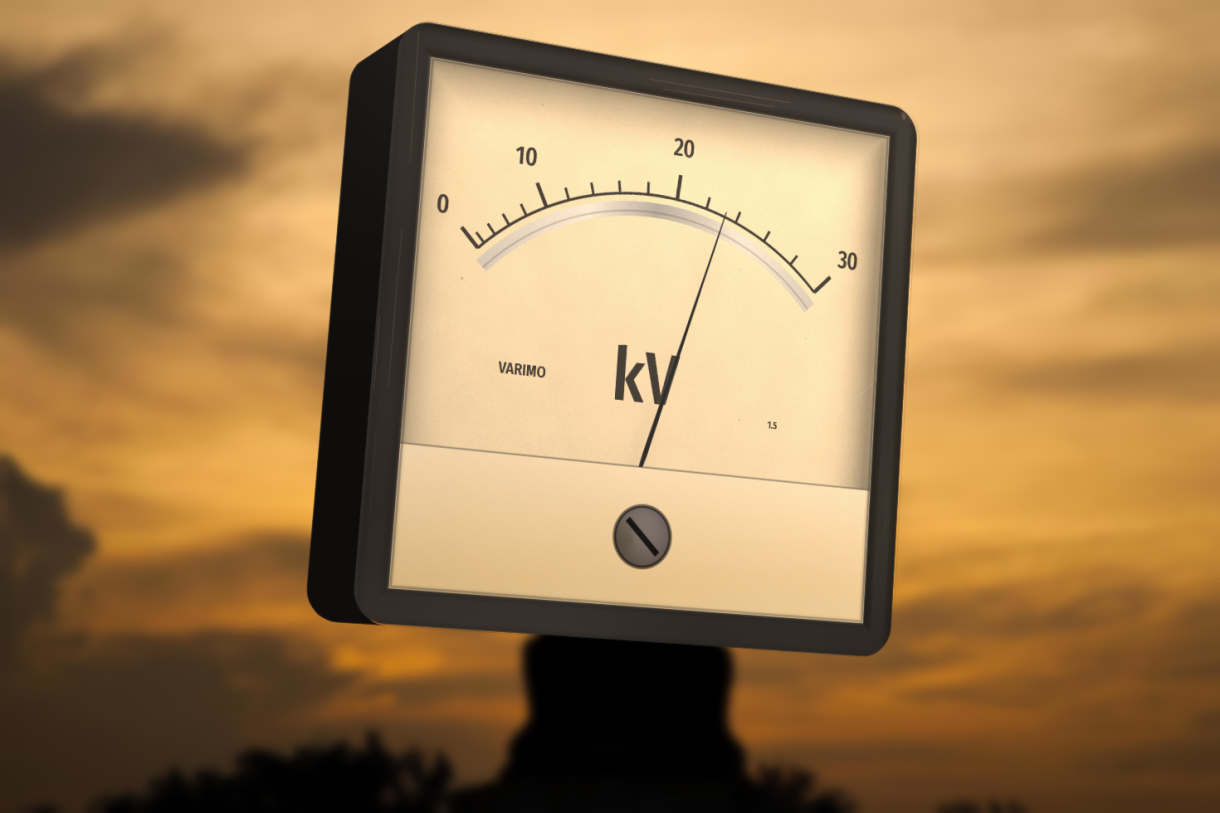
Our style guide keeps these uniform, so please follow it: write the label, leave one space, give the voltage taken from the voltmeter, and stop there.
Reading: 23 kV
